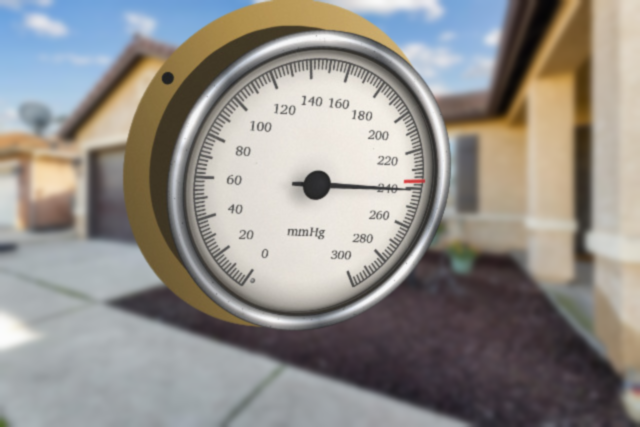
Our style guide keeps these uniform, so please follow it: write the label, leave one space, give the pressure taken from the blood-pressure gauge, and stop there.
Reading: 240 mmHg
